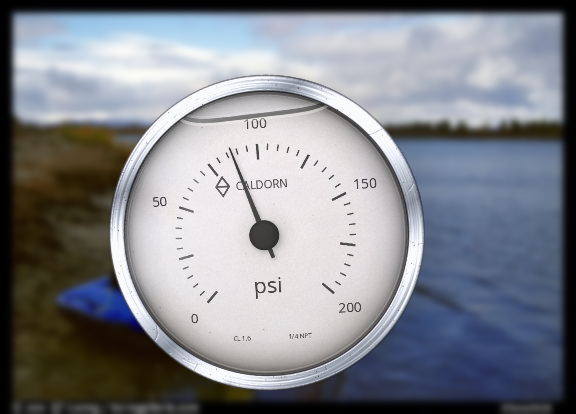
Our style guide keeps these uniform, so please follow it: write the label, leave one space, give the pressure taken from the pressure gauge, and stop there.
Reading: 87.5 psi
